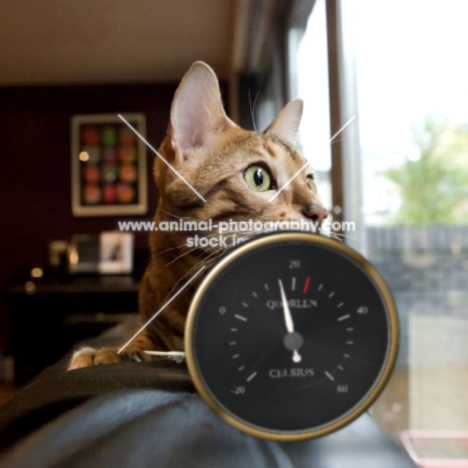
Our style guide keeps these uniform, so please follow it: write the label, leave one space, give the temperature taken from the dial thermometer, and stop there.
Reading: 16 °C
